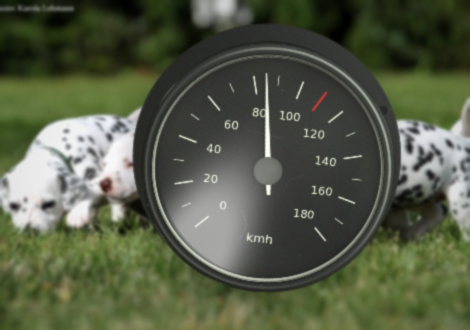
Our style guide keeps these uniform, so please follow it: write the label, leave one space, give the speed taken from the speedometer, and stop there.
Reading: 85 km/h
